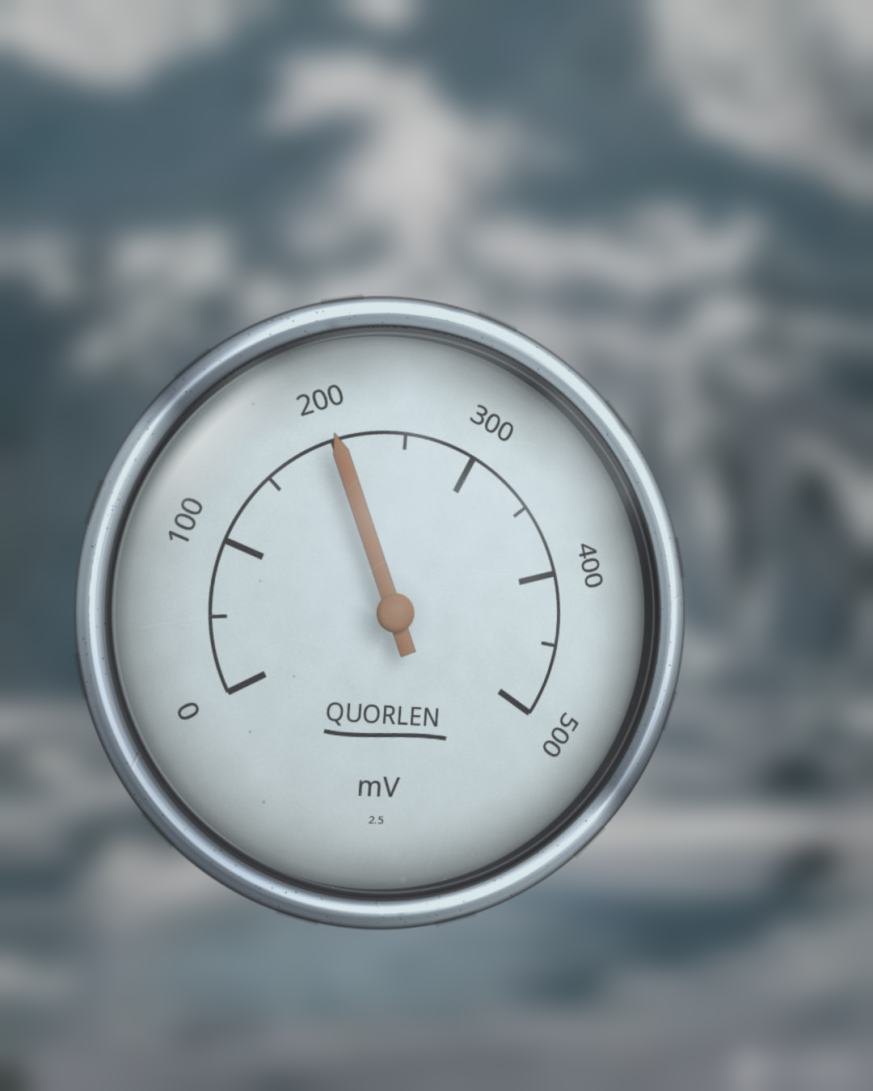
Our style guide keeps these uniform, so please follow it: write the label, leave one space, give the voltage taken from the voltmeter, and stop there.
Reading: 200 mV
